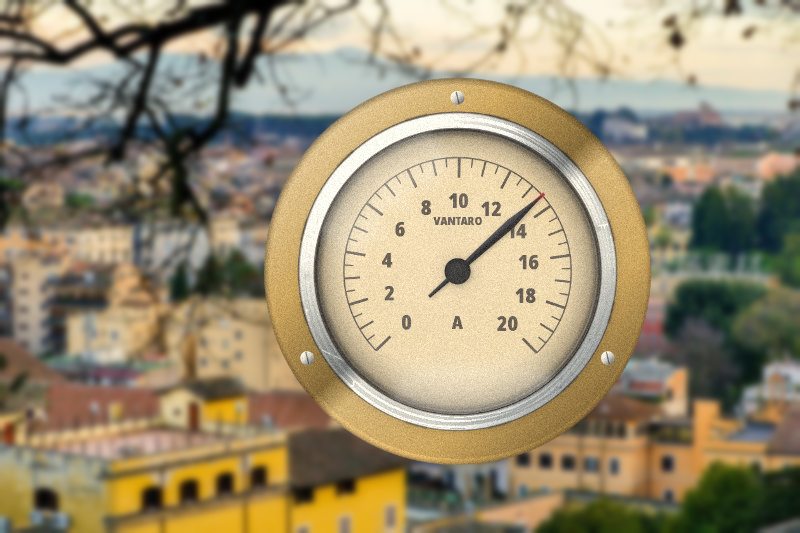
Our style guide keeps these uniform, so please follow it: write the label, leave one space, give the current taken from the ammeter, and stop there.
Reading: 13.5 A
